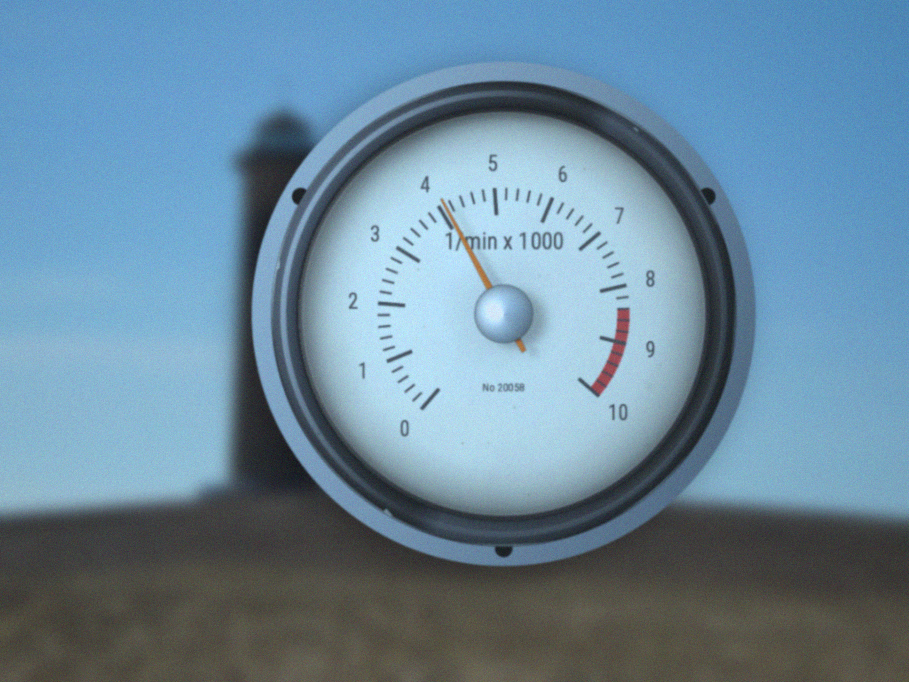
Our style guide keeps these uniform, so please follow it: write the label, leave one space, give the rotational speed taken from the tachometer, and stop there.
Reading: 4100 rpm
